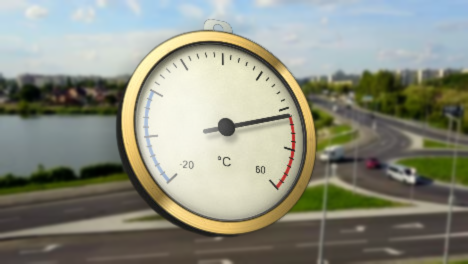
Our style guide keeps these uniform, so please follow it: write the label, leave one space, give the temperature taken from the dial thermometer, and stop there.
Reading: 42 °C
